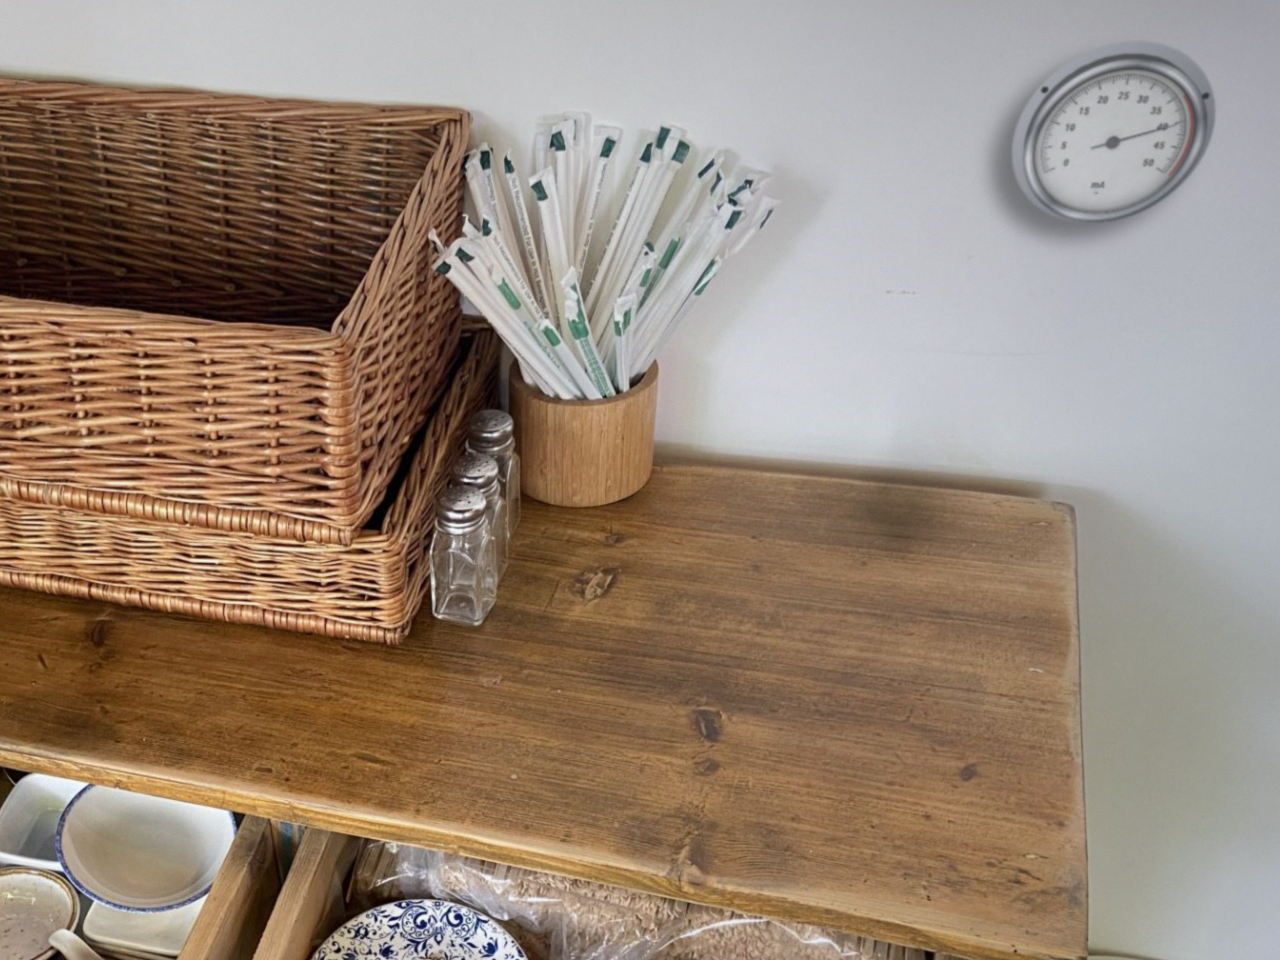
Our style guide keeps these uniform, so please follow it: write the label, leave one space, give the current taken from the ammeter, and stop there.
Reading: 40 mA
